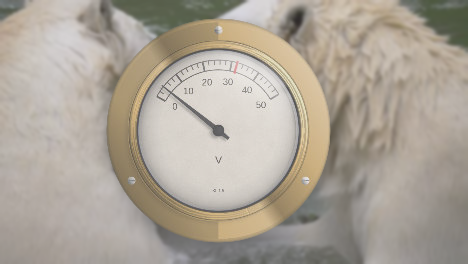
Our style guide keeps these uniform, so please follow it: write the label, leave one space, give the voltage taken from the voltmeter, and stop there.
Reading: 4 V
